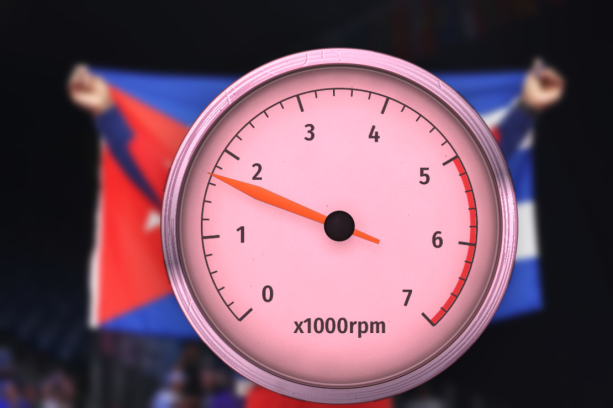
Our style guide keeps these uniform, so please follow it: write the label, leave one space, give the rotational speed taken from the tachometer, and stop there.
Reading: 1700 rpm
